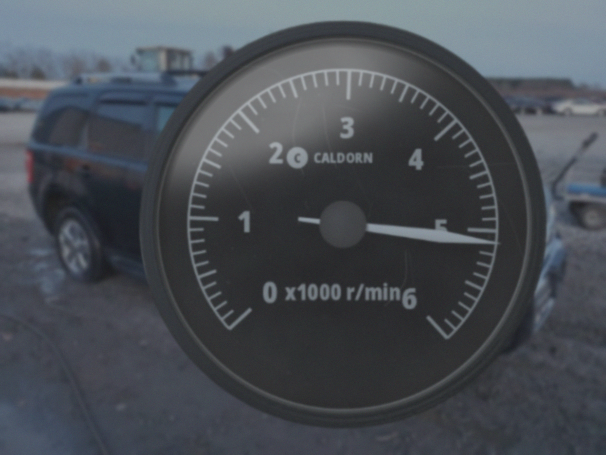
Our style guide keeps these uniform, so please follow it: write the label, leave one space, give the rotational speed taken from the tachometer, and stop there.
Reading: 5100 rpm
